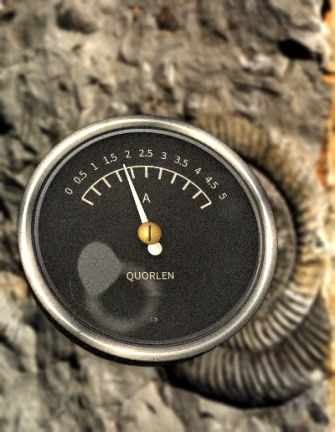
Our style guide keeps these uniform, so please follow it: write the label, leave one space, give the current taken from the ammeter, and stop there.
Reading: 1.75 A
